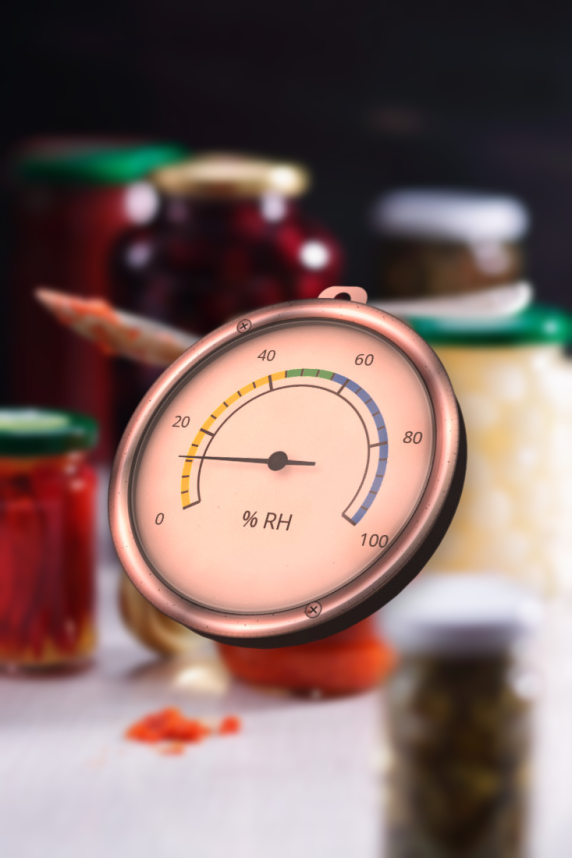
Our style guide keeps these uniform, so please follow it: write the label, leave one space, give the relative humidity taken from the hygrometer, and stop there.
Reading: 12 %
